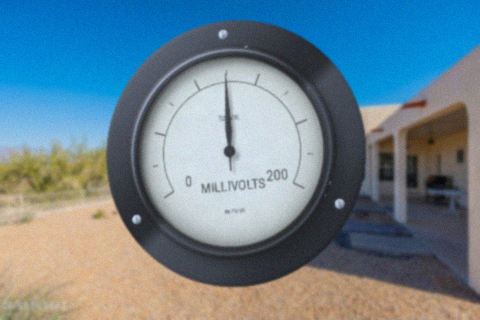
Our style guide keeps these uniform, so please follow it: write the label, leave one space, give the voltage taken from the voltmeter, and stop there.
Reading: 100 mV
